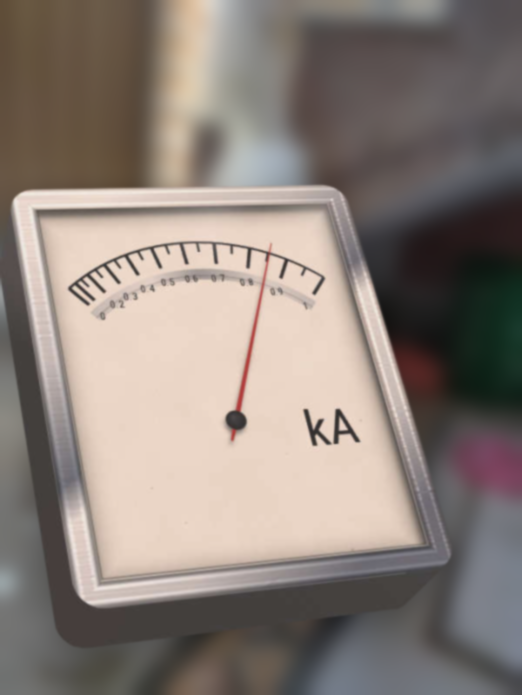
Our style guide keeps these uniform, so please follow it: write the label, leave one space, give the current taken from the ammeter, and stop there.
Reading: 0.85 kA
